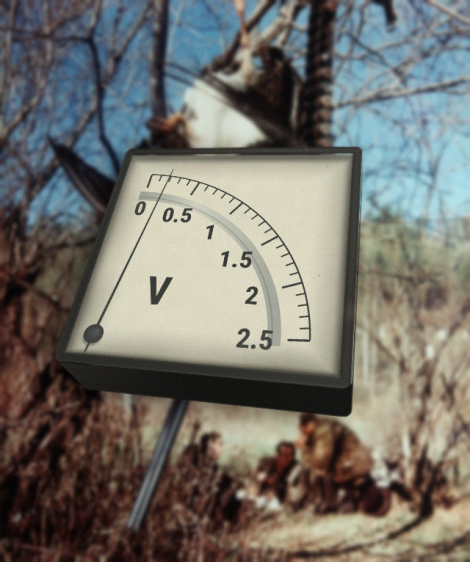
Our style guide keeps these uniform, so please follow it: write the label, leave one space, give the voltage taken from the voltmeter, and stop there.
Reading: 0.2 V
